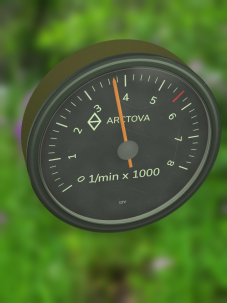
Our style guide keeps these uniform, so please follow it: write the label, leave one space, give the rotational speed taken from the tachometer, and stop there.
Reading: 3700 rpm
